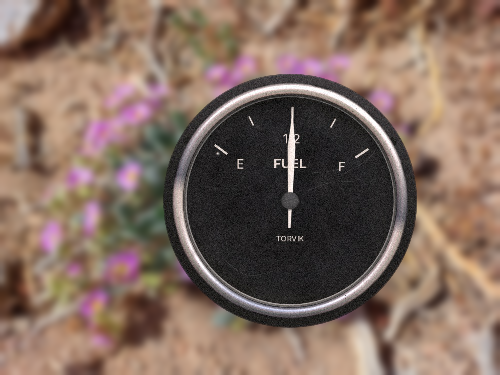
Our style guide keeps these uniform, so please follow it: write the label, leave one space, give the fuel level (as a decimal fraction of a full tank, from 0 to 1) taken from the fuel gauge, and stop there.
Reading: 0.5
